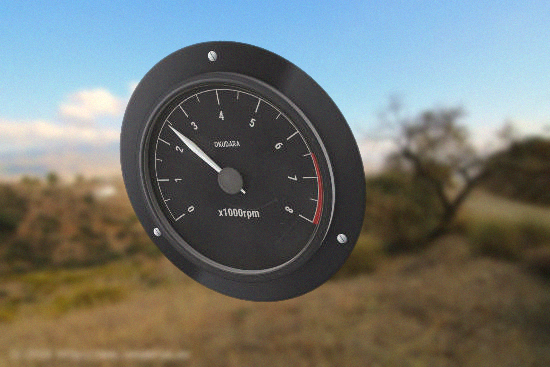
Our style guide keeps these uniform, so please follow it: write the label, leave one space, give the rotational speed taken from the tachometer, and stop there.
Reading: 2500 rpm
